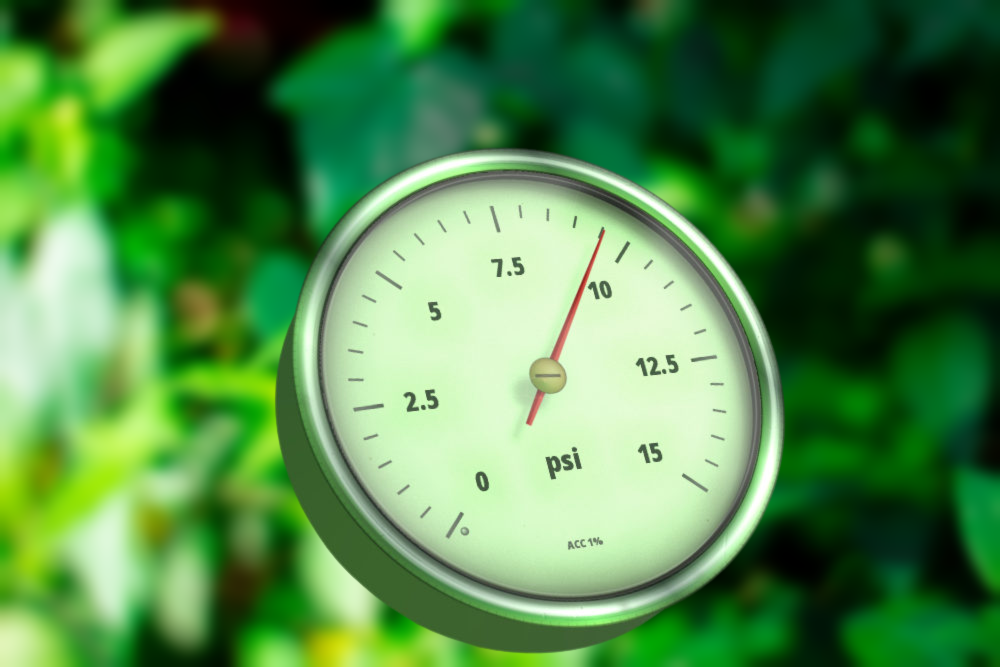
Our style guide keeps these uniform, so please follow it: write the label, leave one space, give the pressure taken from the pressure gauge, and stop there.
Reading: 9.5 psi
